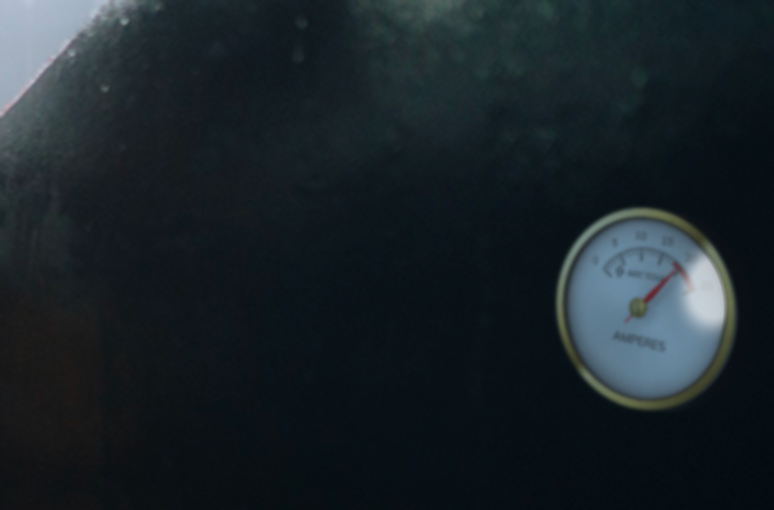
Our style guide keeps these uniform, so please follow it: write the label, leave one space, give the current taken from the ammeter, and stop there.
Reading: 20 A
